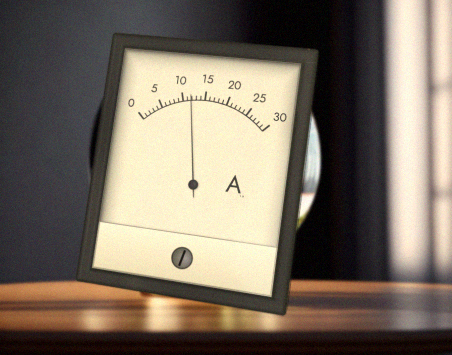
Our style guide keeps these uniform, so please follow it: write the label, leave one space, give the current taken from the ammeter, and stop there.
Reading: 12 A
